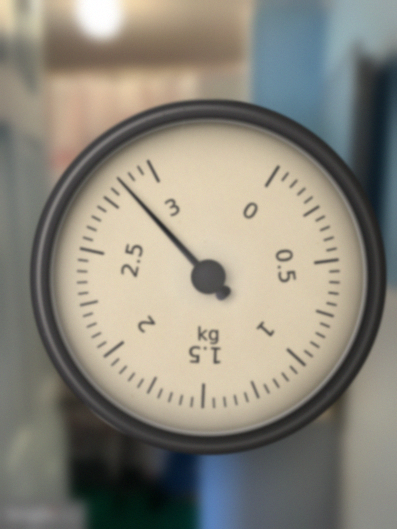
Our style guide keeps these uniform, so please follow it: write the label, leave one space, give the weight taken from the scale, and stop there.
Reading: 2.85 kg
